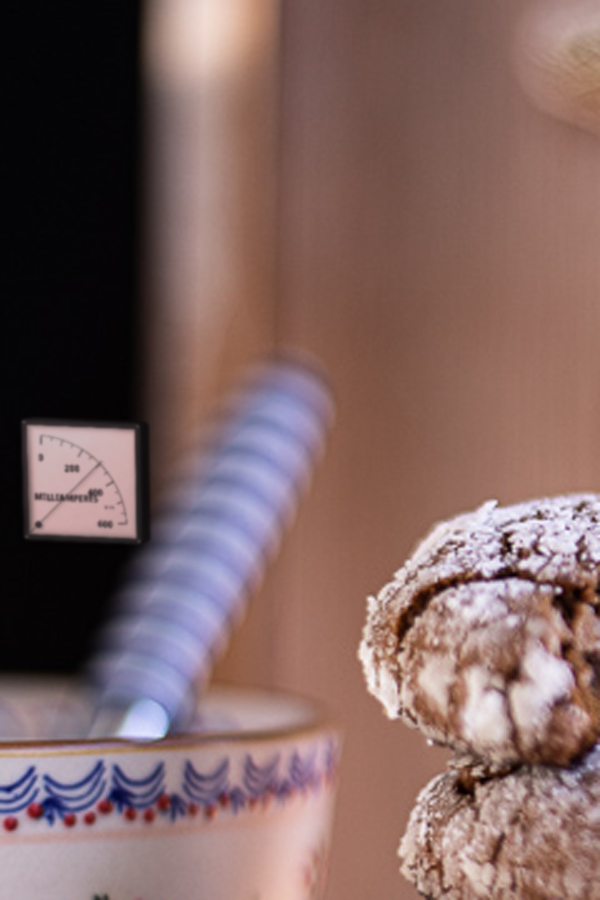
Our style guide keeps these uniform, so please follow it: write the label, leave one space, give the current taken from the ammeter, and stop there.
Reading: 300 mA
